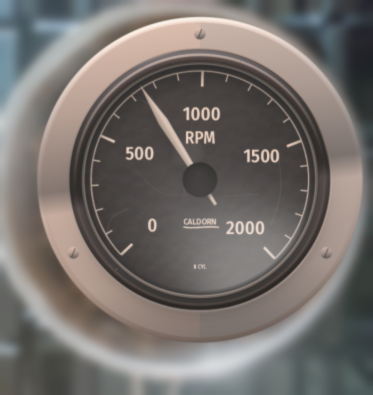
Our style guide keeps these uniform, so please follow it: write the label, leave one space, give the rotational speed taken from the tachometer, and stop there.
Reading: 750 rpm
